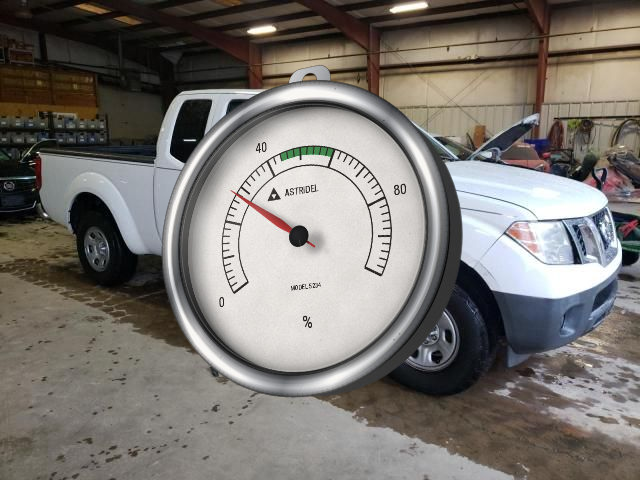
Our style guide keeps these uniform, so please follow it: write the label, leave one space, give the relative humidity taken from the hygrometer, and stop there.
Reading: 28 %
